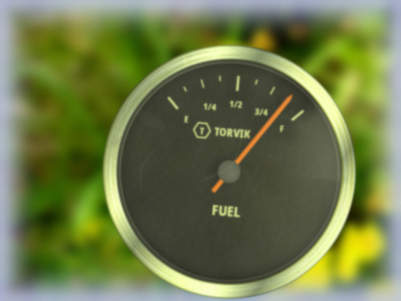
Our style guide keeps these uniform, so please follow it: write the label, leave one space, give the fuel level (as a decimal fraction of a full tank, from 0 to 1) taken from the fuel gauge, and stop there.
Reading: 0.875
